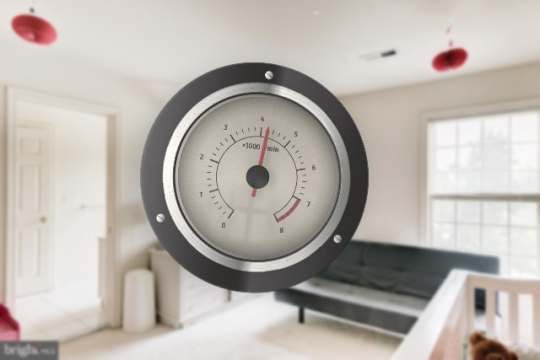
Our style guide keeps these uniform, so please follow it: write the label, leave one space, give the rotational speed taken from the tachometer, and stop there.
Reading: 4200 rpm
